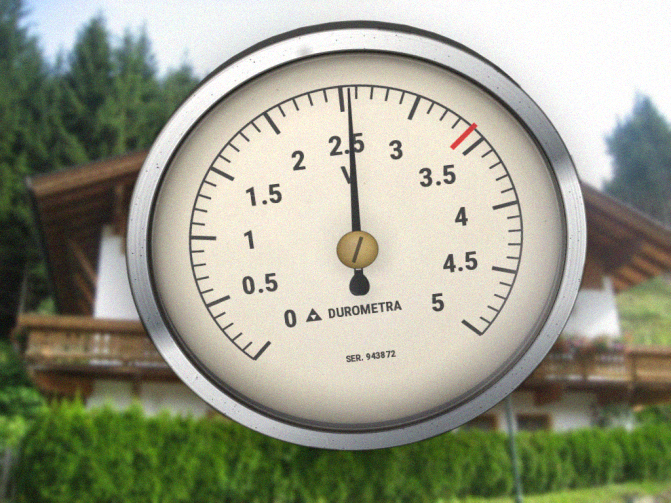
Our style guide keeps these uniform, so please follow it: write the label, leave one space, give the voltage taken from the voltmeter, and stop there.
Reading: 2.55 V
